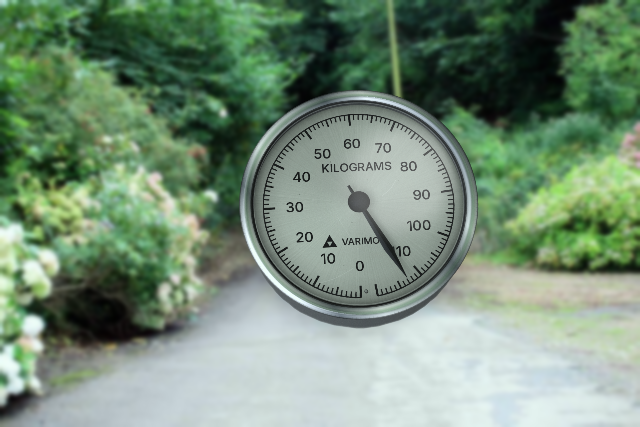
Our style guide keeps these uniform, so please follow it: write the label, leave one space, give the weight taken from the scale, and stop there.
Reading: 113 kg
